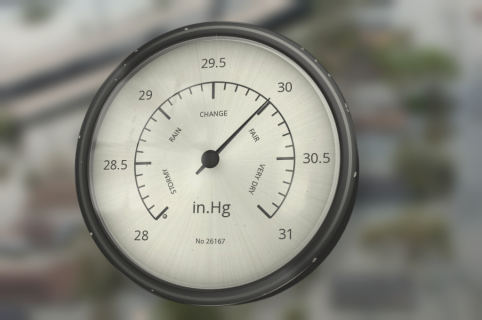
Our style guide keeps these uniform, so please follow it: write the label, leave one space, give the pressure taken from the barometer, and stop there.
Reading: 30 inHg
